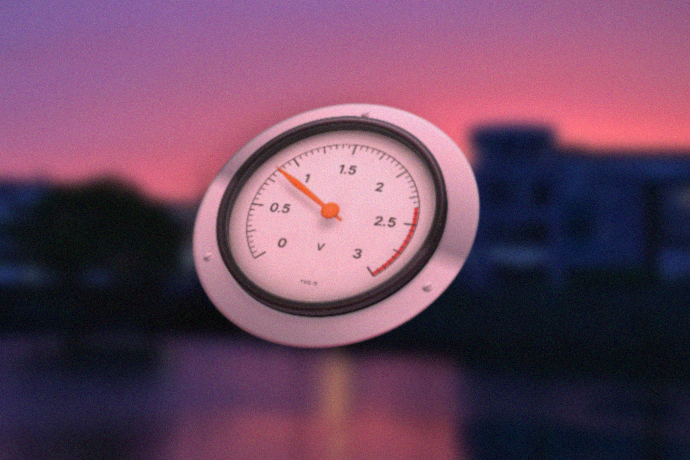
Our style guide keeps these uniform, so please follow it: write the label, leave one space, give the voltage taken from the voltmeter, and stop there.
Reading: 0.85 V
